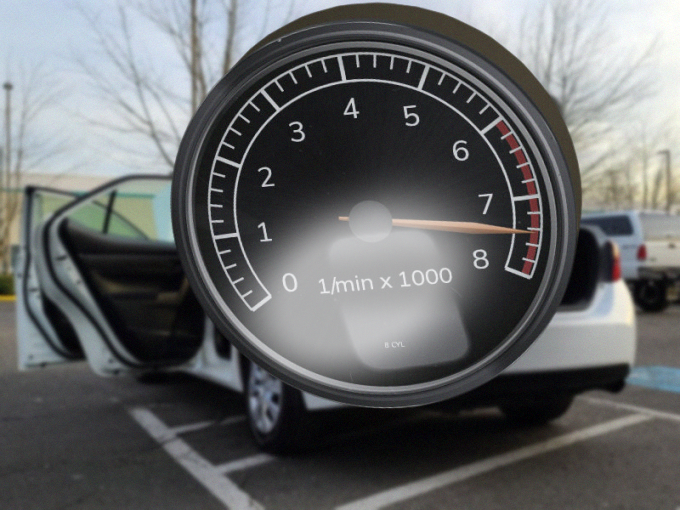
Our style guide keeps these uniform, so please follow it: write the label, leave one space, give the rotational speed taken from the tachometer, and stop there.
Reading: 7400 rpm
